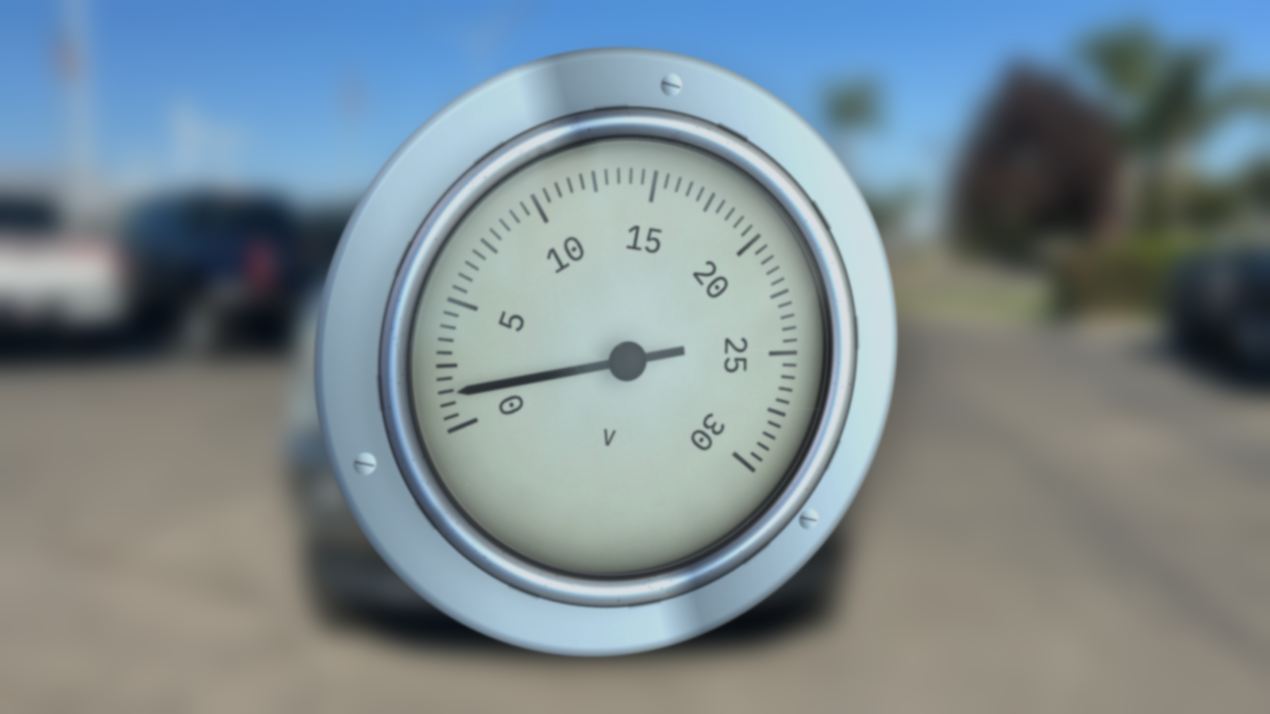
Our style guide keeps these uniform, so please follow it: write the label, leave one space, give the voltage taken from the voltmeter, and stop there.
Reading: 1.5 V
